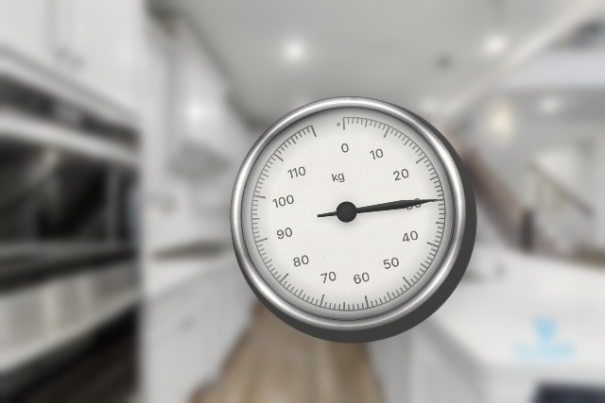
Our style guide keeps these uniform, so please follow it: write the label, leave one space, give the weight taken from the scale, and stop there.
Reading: 30 kg
